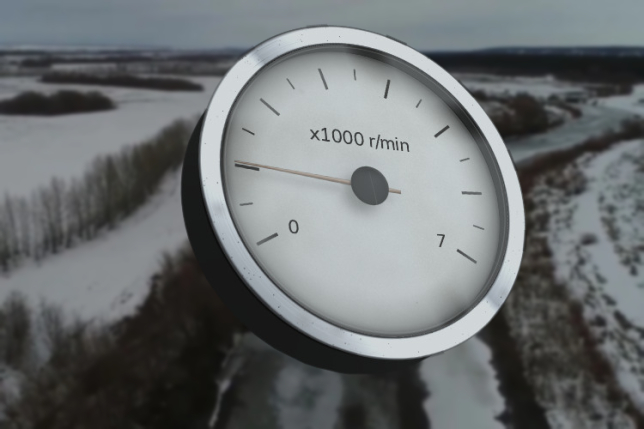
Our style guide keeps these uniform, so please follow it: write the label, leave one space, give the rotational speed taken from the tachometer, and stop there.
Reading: 1000 rpm
